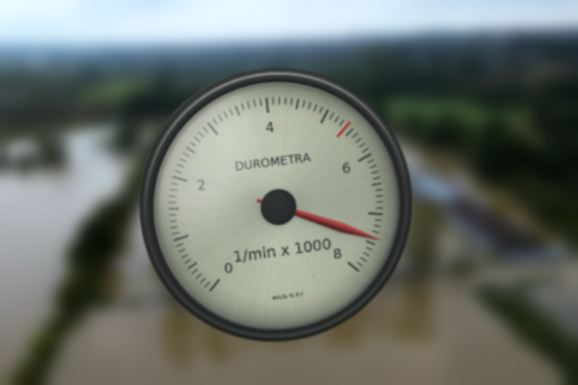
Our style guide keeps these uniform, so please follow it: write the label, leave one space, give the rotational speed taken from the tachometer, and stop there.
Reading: 7400 rpm
